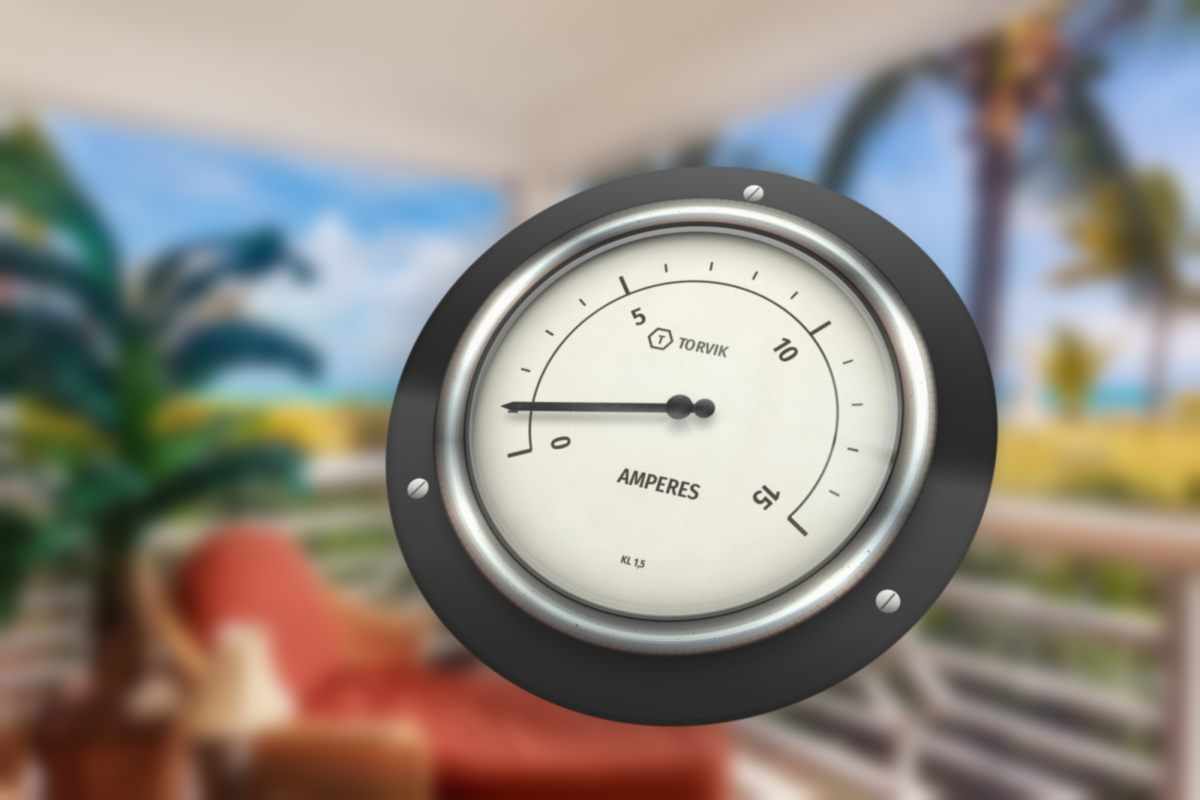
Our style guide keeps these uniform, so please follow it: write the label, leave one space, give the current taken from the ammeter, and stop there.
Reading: 1 A
